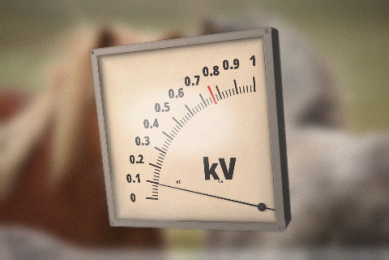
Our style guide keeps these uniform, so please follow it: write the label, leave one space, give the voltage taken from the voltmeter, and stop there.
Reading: 0.1 kV
